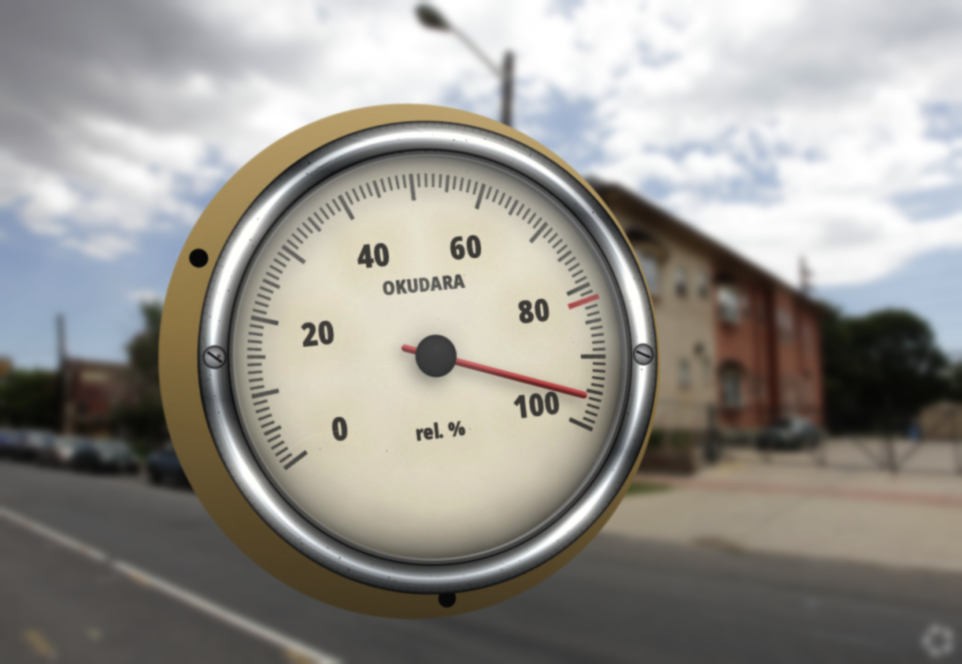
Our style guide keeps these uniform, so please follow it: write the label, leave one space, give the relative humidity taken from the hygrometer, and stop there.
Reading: 96 %
